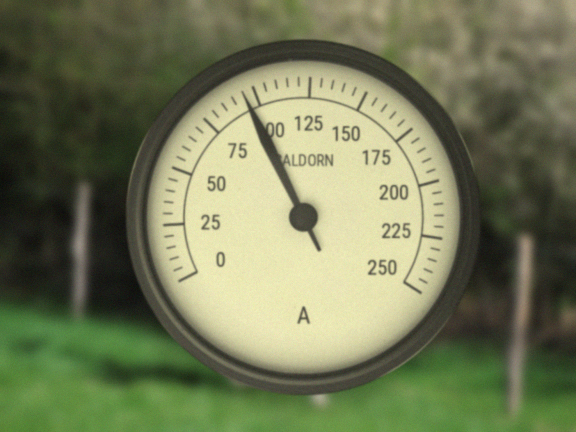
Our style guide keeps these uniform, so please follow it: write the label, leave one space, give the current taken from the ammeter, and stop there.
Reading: 95 A
